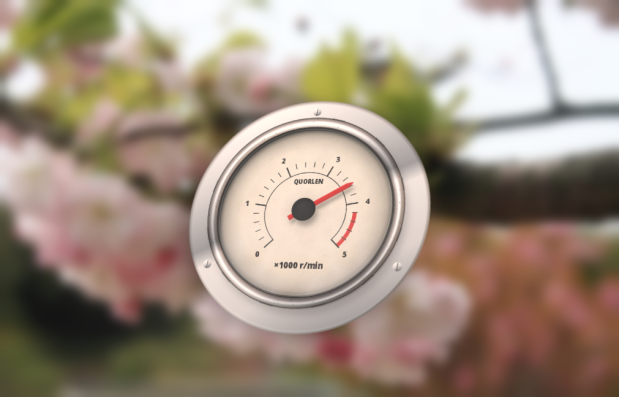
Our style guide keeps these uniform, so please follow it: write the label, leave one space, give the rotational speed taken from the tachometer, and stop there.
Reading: 3600 rpm
